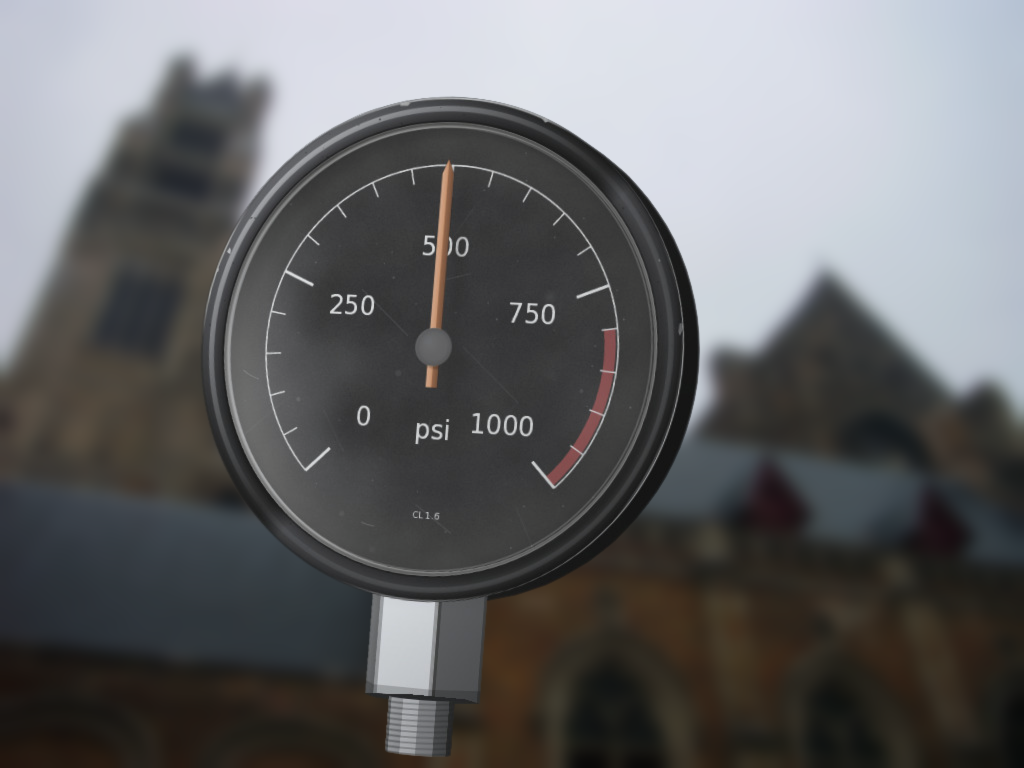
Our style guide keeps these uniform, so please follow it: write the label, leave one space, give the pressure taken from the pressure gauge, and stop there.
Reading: 500 psi
